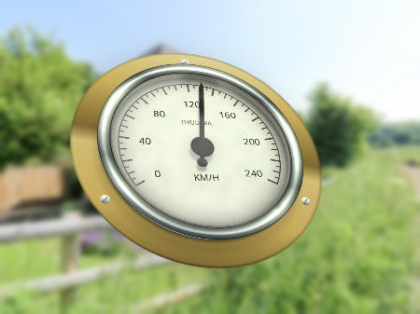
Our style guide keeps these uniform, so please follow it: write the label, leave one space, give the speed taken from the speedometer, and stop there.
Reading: 130 km/h
